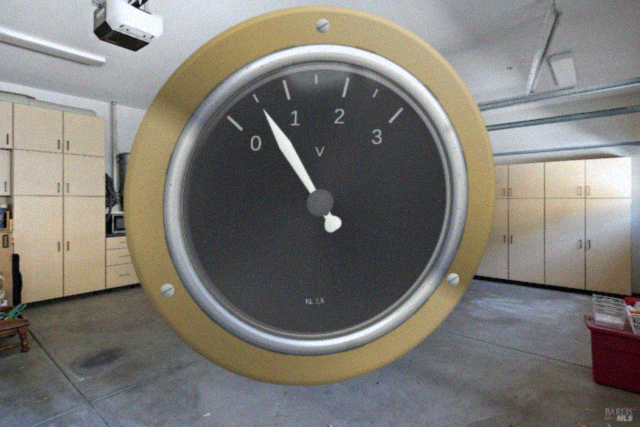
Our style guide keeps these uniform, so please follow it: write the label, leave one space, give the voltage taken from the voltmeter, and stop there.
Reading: 0.5 V
